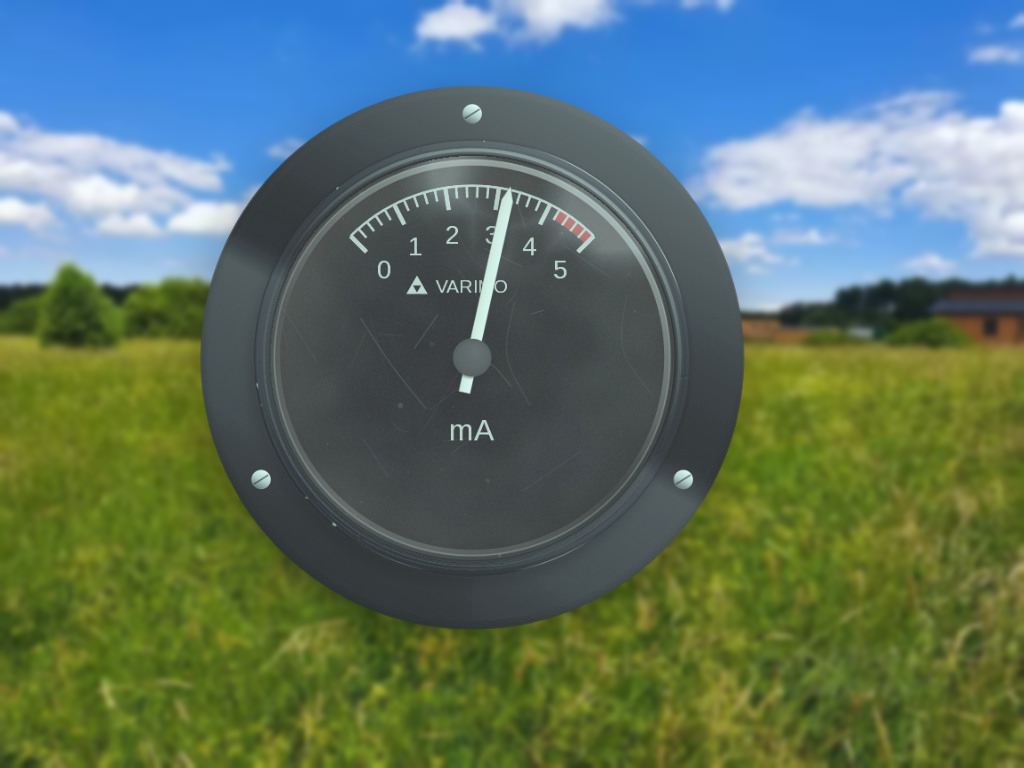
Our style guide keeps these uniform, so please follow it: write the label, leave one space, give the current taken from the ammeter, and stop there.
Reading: 3.2 mA
